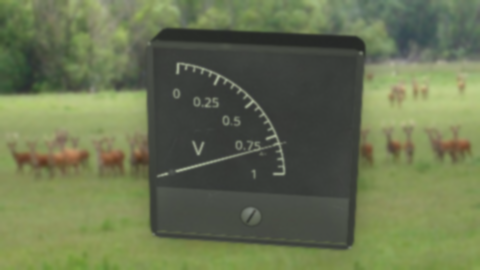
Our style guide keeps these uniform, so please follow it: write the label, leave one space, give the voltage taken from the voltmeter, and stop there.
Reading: 0.8 V
